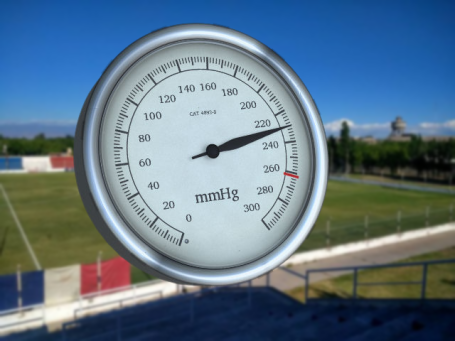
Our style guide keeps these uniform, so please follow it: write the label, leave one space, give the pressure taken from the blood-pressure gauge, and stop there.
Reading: 230 mmHg
